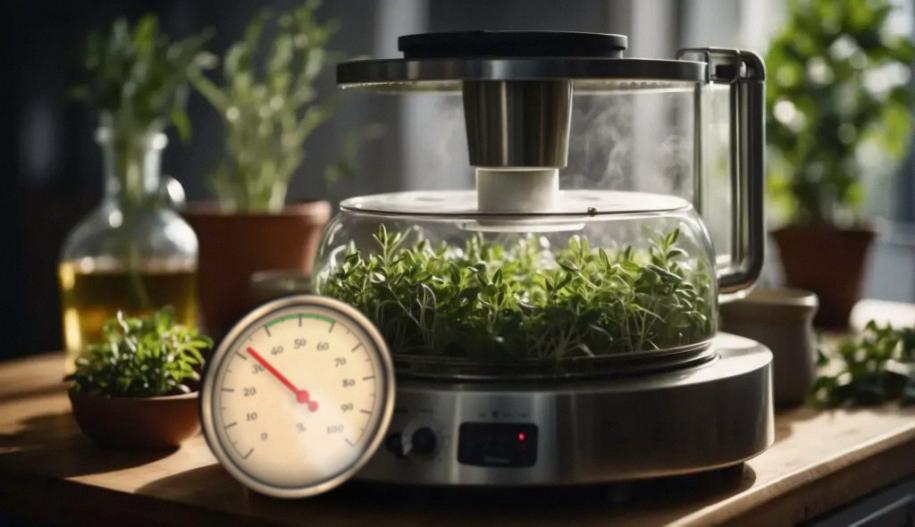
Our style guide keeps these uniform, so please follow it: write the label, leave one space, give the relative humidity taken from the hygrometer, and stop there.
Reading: 32.5 %
